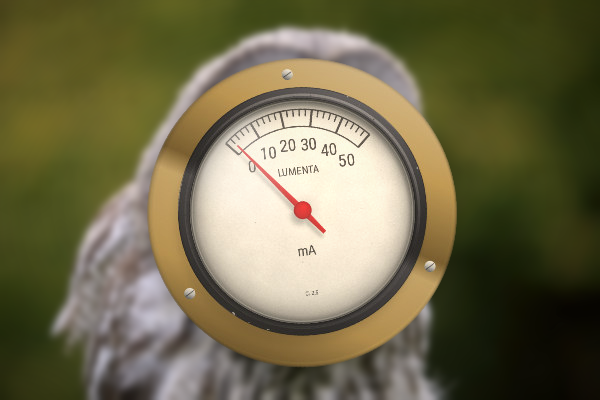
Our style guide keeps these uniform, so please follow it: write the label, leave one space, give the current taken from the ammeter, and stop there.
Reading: 2 mA
